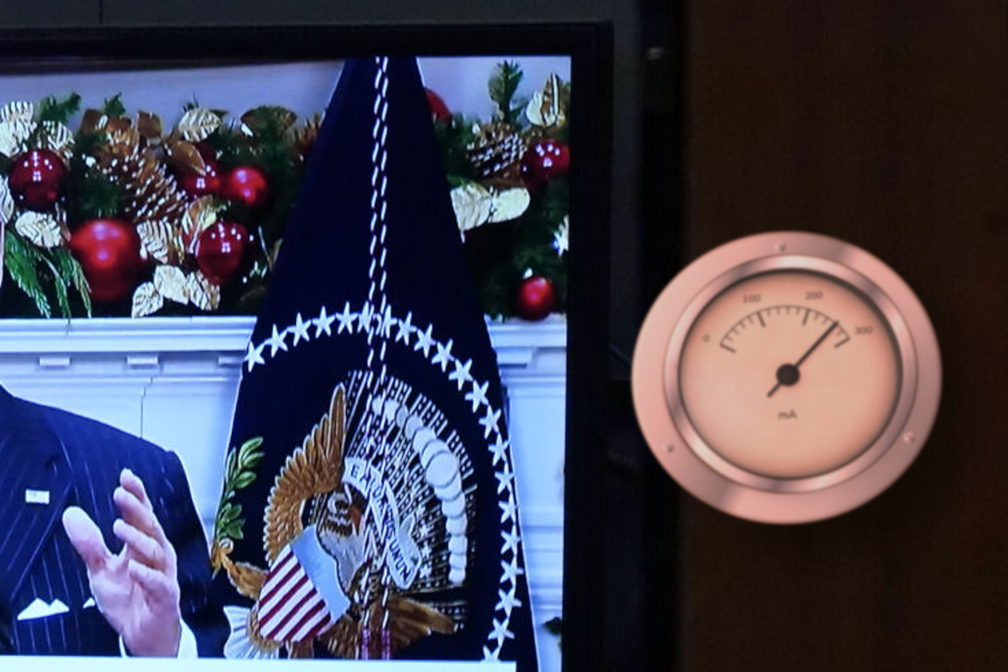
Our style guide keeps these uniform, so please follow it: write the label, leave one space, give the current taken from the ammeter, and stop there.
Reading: 260 mA
